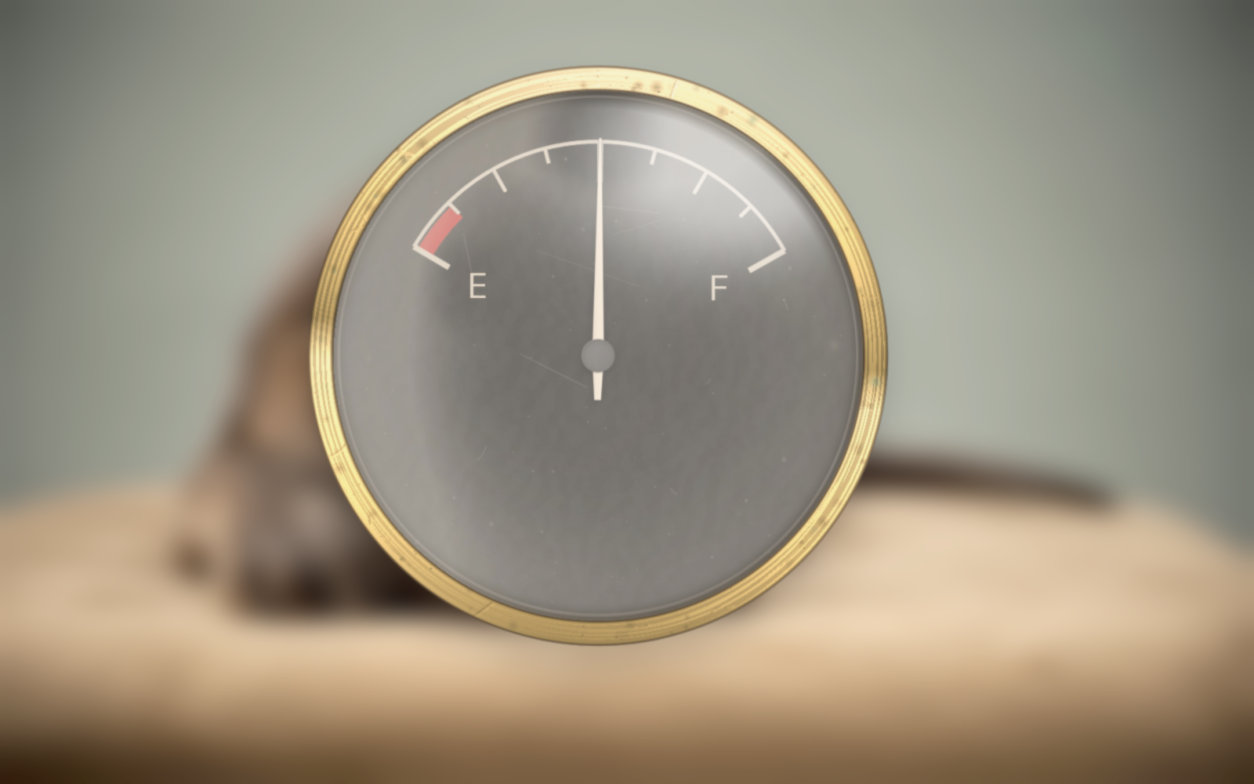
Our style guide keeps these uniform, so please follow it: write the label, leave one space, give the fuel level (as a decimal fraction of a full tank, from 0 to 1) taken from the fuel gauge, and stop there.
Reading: 0.5
